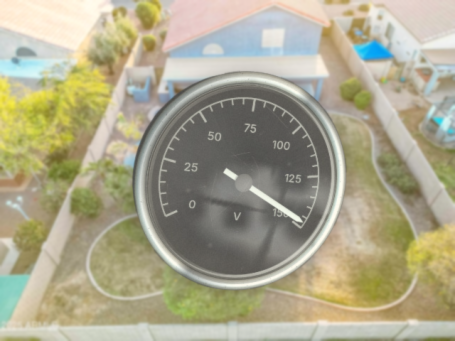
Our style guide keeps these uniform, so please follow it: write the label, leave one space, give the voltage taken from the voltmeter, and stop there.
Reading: 147.5 V
